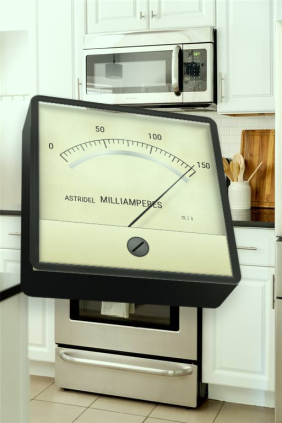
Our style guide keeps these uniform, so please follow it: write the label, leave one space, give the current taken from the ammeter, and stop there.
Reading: 145 mA
